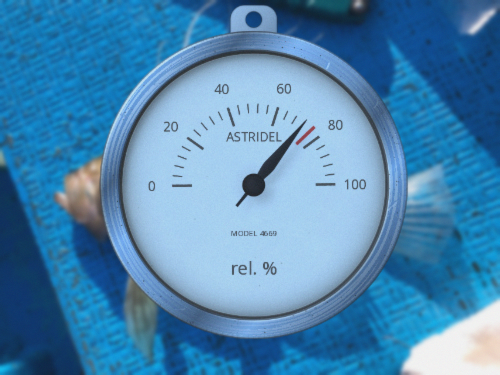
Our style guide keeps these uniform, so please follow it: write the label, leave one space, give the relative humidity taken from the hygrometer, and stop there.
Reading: 72 %
